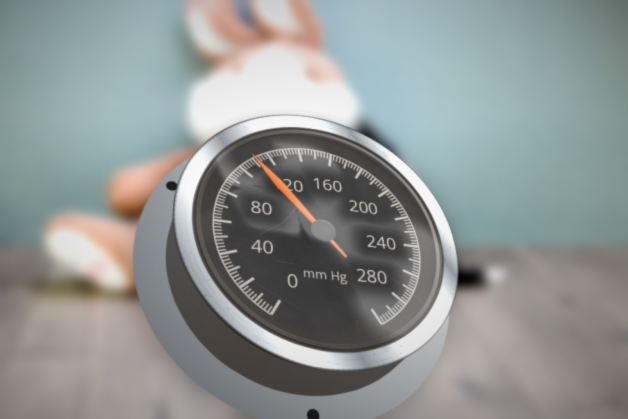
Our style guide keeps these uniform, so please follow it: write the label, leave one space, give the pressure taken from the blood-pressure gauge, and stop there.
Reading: 110 mmHg
